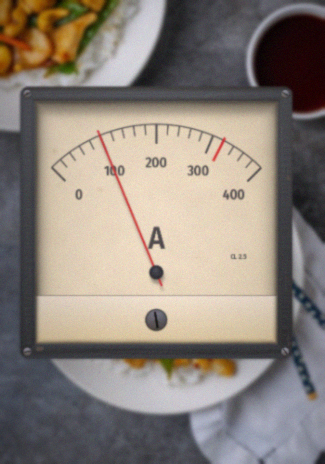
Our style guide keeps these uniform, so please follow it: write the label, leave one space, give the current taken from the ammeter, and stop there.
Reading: 100 A
